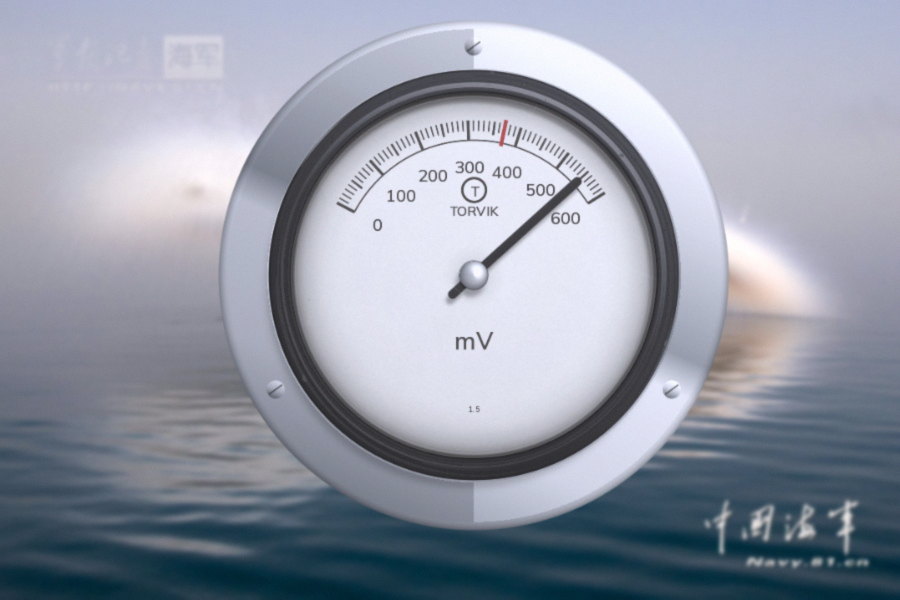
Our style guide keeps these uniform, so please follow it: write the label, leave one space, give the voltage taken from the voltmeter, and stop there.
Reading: 550 mV
